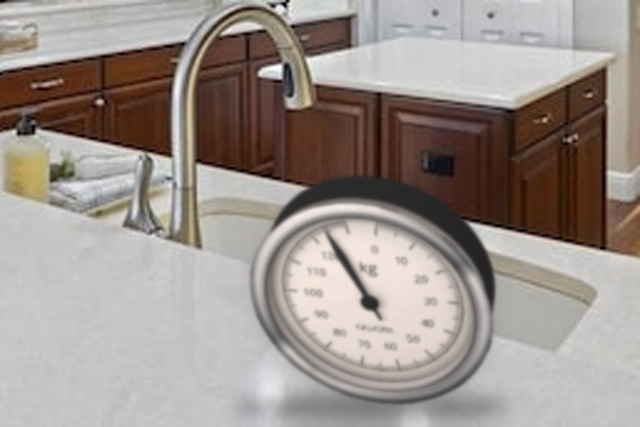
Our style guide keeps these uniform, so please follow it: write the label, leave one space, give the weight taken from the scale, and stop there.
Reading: 125 kg
